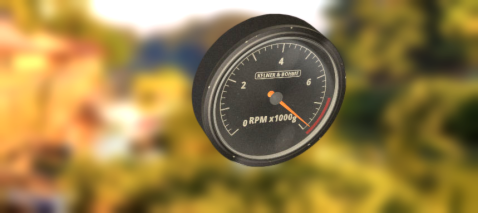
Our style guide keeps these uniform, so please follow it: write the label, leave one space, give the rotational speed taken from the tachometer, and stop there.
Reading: 7800 rpm
